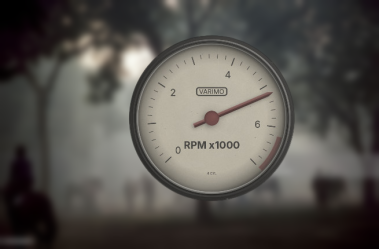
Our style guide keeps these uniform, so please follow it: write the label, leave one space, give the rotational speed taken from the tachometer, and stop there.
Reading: 5200 rpm
